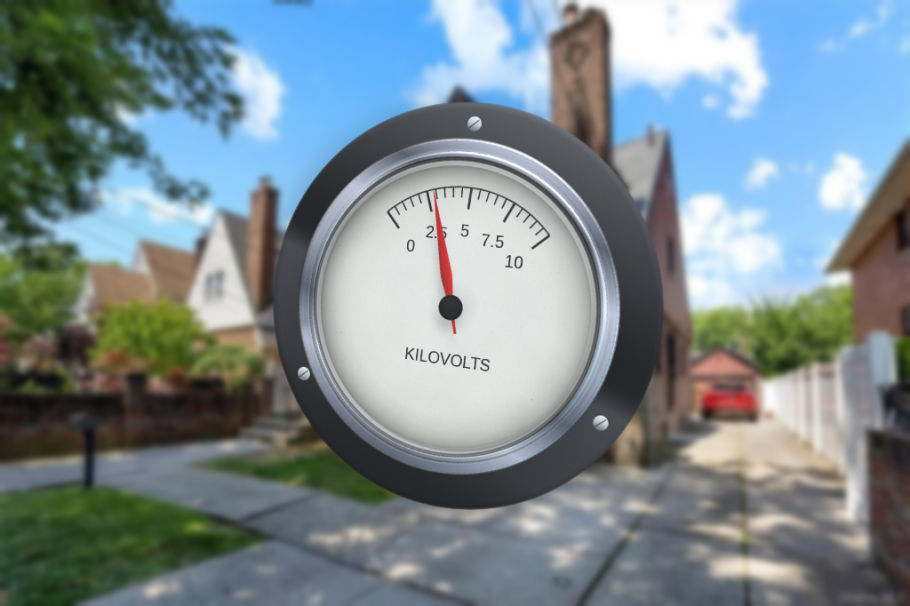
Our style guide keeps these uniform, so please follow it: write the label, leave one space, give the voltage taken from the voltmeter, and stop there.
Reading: 3 kV
